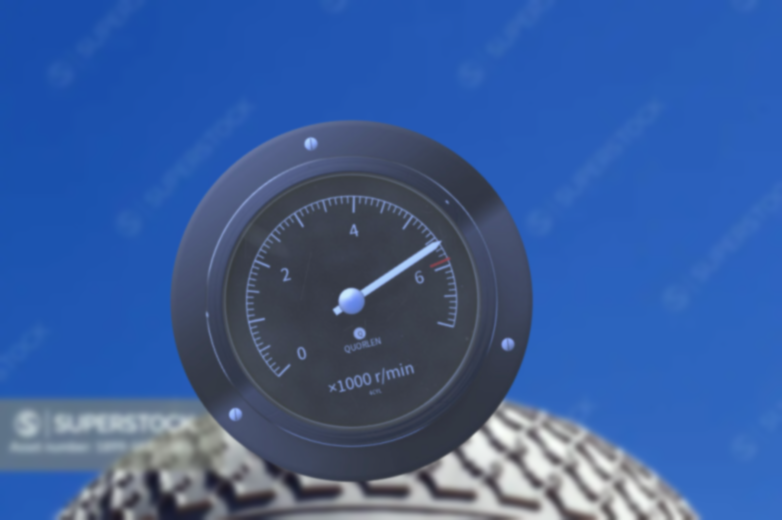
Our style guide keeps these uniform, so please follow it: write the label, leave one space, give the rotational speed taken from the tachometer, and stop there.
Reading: 5600 rpm
